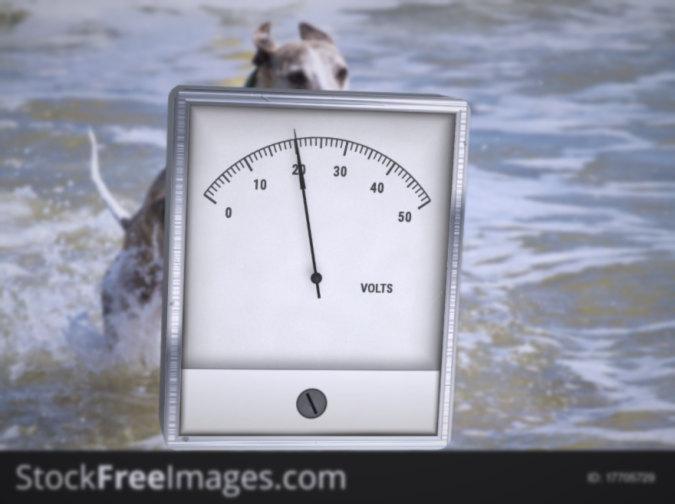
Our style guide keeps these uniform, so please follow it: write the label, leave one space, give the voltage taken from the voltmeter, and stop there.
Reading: 20 V
